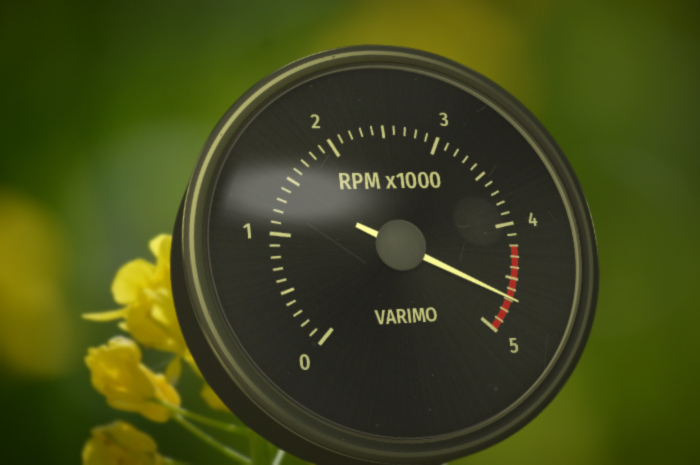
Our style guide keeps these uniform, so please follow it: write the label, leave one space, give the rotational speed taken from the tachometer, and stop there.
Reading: 4700 rpm
